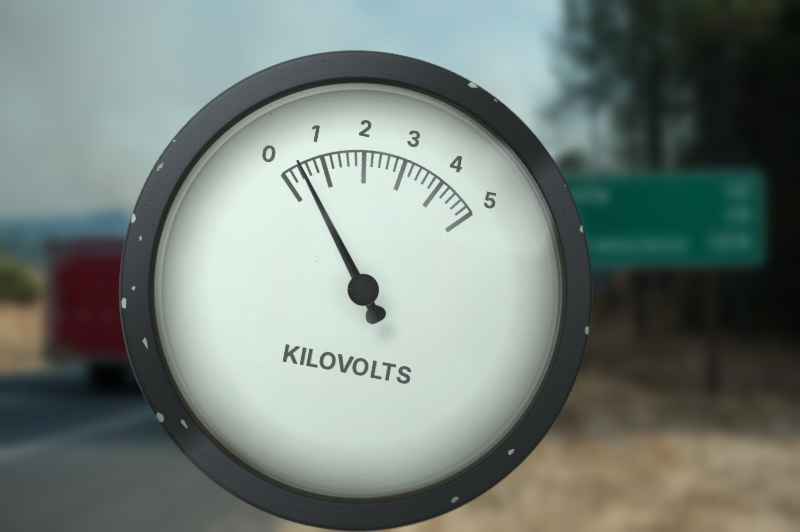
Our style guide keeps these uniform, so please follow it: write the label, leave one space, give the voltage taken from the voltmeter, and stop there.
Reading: 0.4 kV
